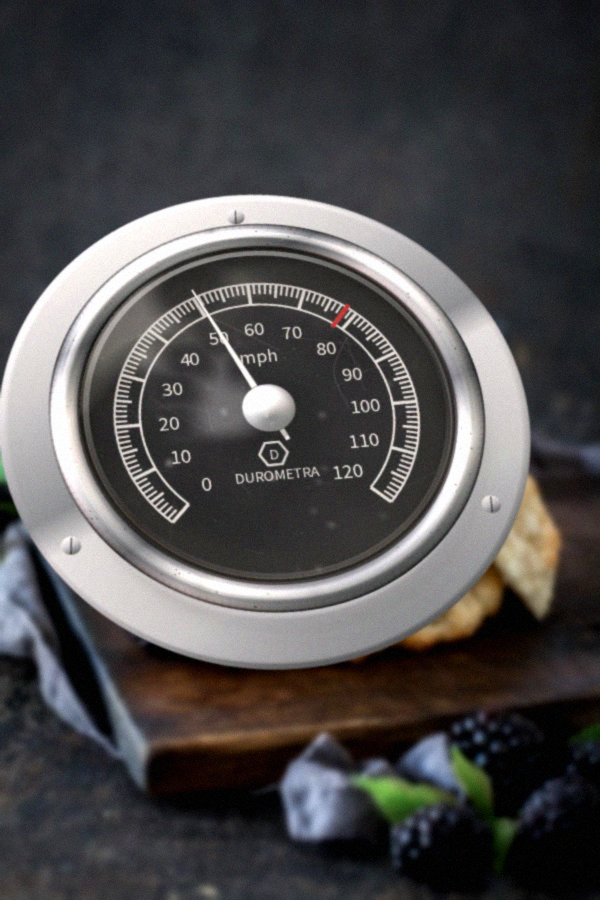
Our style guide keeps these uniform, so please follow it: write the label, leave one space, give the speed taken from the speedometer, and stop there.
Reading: 50 mph
